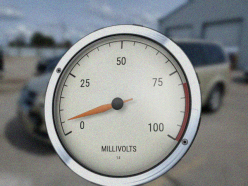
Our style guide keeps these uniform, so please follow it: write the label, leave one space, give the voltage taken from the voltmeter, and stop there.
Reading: 5 mV
